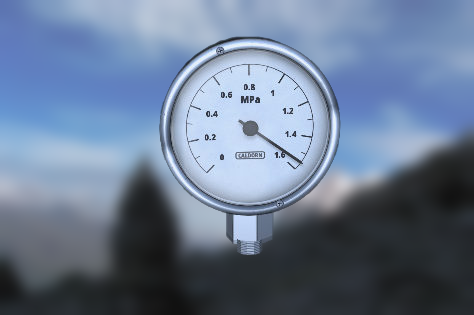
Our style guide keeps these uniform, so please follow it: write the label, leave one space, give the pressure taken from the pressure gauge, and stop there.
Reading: 1.55 MPa
